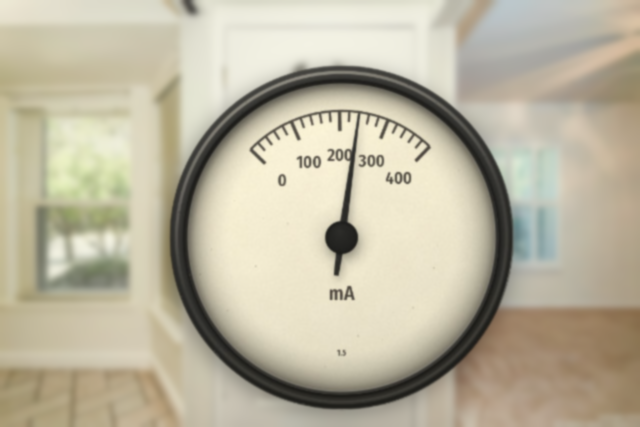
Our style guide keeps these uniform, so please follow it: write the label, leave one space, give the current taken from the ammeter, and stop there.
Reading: 240 mA
